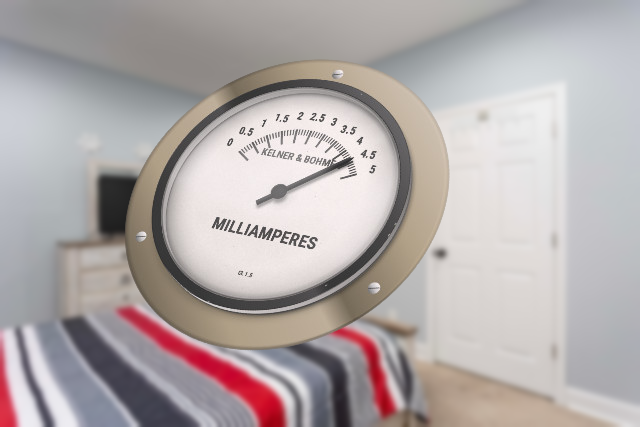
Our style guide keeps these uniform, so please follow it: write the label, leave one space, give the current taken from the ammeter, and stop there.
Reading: 4.5 mA
